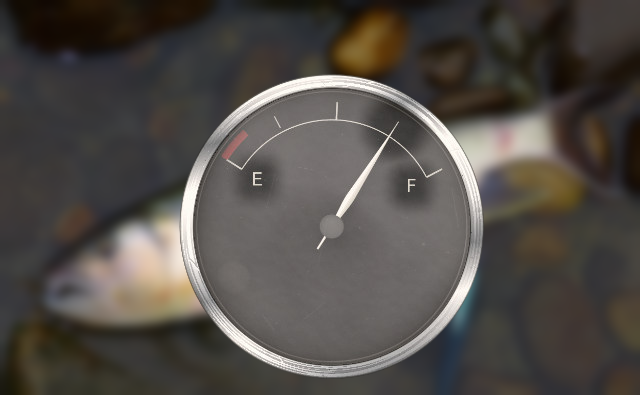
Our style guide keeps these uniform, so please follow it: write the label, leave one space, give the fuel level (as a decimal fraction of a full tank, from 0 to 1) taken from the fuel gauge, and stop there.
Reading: 0.75
